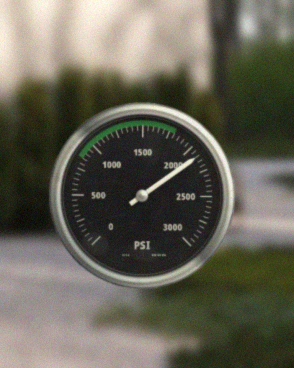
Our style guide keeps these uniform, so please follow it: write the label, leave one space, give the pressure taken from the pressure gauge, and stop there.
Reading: 2100 psi
